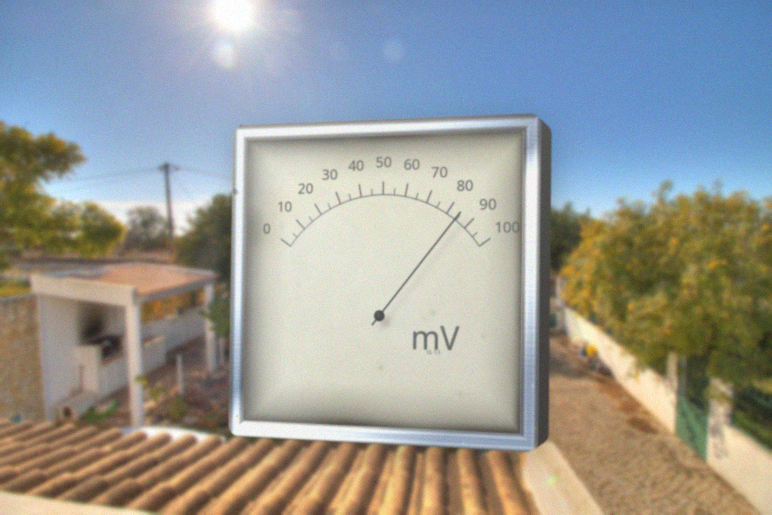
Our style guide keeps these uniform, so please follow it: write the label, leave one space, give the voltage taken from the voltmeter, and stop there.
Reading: 85 mV
